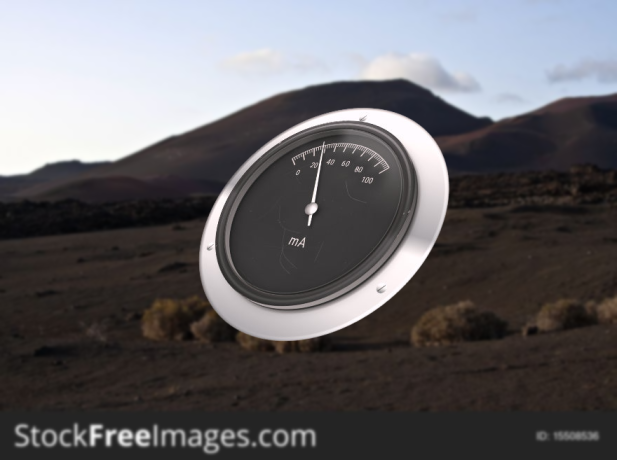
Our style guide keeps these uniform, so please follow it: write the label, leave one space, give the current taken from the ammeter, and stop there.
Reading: 30 mA
